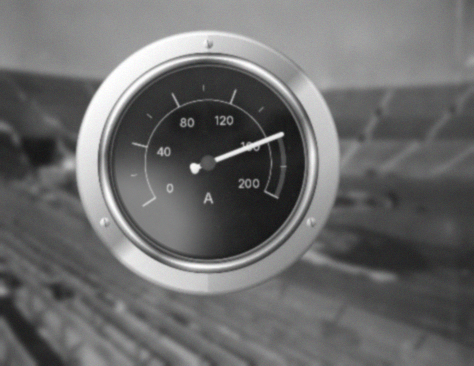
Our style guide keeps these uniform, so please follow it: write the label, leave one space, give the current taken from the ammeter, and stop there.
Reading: 160 A
